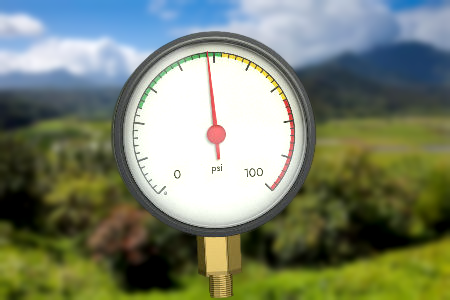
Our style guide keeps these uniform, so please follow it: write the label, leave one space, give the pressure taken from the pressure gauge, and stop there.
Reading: 48 psi
